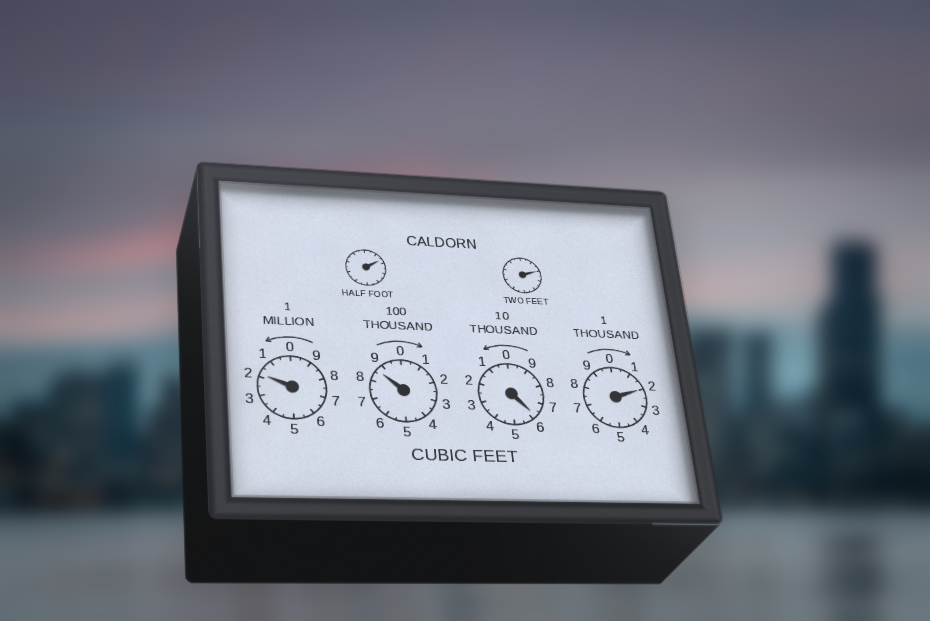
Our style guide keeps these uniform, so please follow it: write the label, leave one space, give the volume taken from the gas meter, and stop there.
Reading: 186200 ft³
